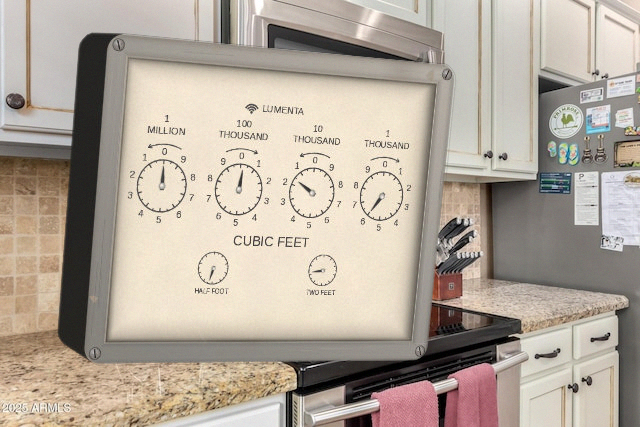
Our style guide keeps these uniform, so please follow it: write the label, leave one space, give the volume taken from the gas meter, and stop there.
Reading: 1600 ft³
